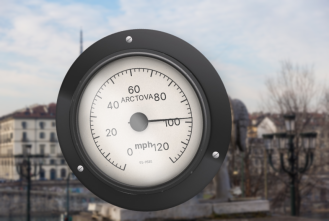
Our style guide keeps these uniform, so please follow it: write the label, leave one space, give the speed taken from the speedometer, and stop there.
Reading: 98 mph
